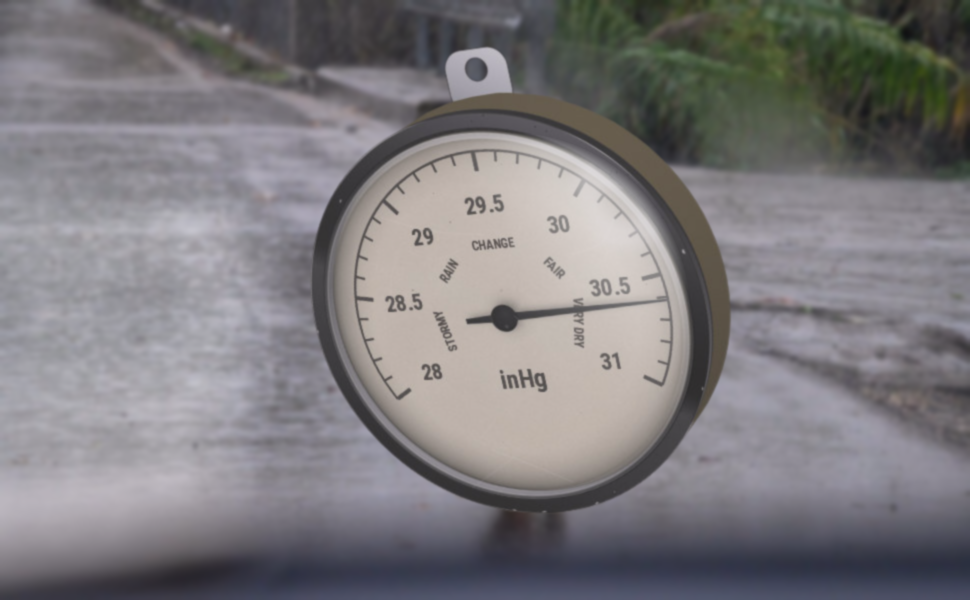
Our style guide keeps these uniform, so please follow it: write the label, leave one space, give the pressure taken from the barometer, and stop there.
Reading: 30.6 inHg
